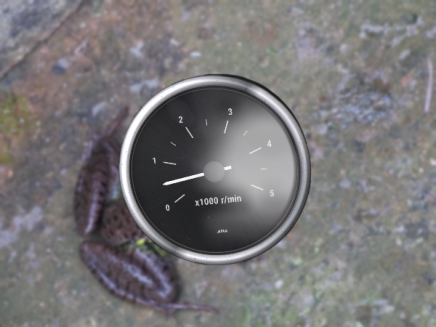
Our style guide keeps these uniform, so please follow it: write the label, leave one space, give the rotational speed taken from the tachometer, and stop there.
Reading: 500 rpm
